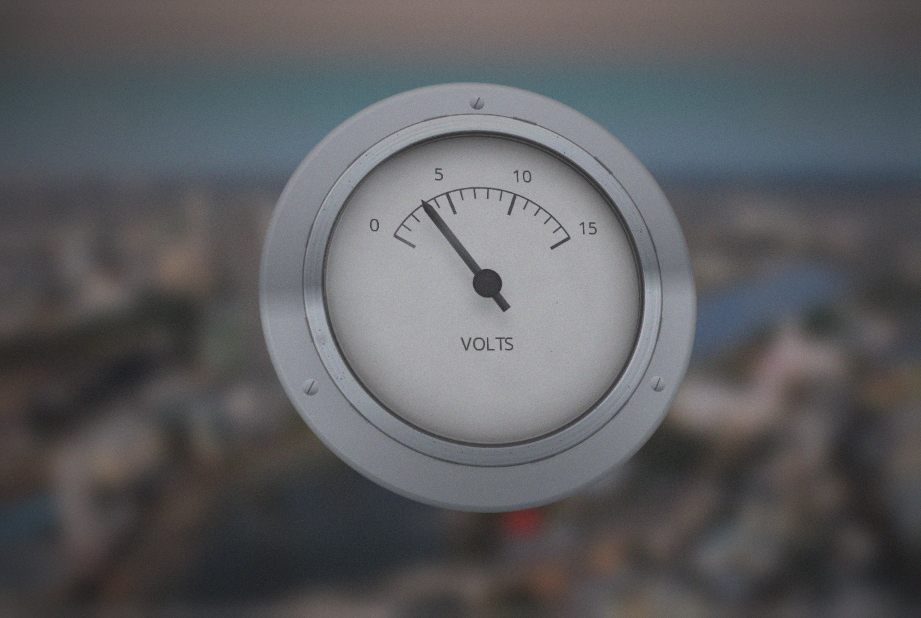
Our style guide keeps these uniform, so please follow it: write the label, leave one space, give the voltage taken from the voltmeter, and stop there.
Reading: 3 V
